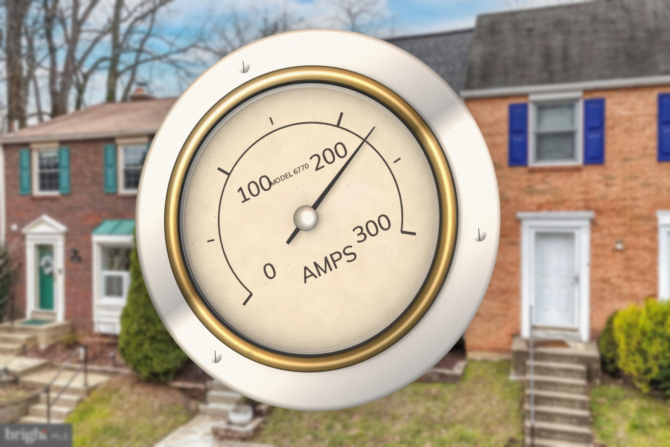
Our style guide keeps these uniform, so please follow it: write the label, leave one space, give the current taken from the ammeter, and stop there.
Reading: 225 A
